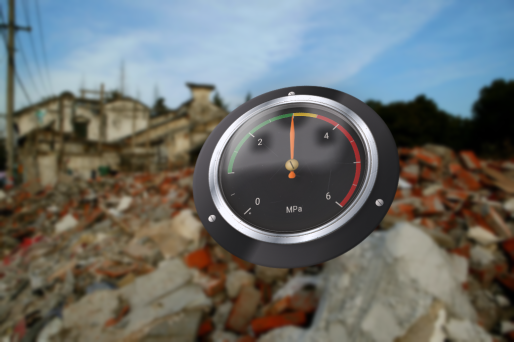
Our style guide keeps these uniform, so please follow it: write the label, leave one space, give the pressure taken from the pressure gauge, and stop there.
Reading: 3 MPa
